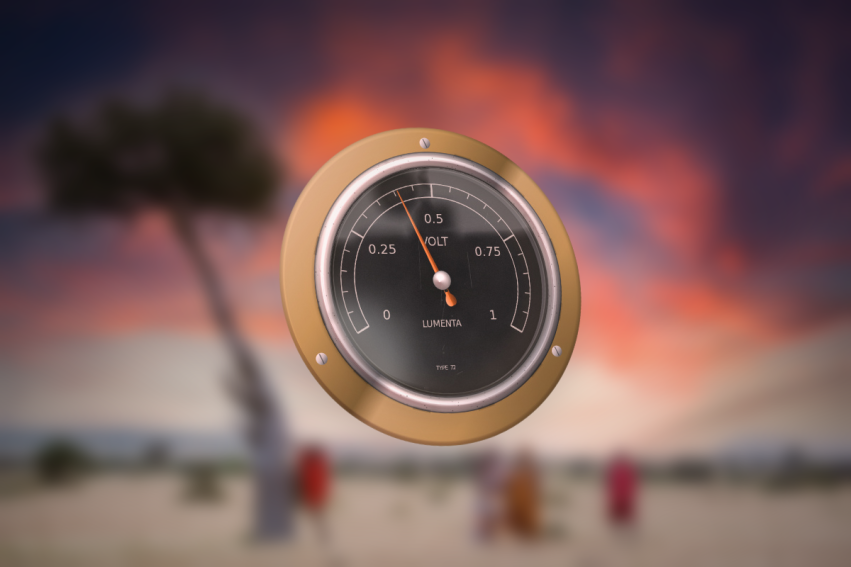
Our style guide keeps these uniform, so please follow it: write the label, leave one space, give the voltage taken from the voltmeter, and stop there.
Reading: 0.4 V
